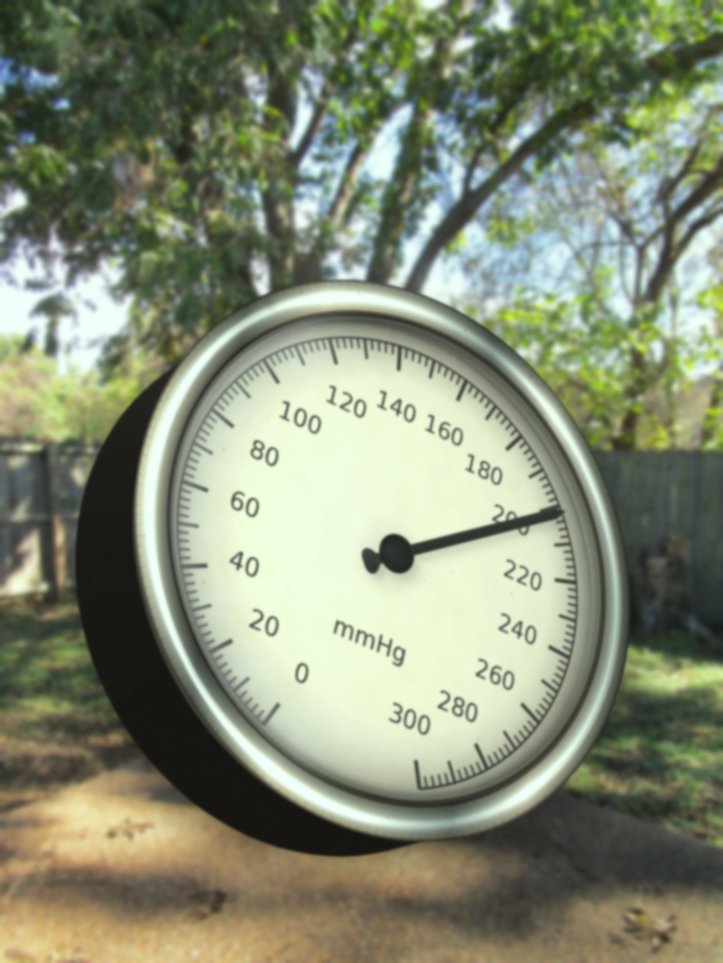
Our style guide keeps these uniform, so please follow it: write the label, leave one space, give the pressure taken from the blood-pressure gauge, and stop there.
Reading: 202 mmHg
